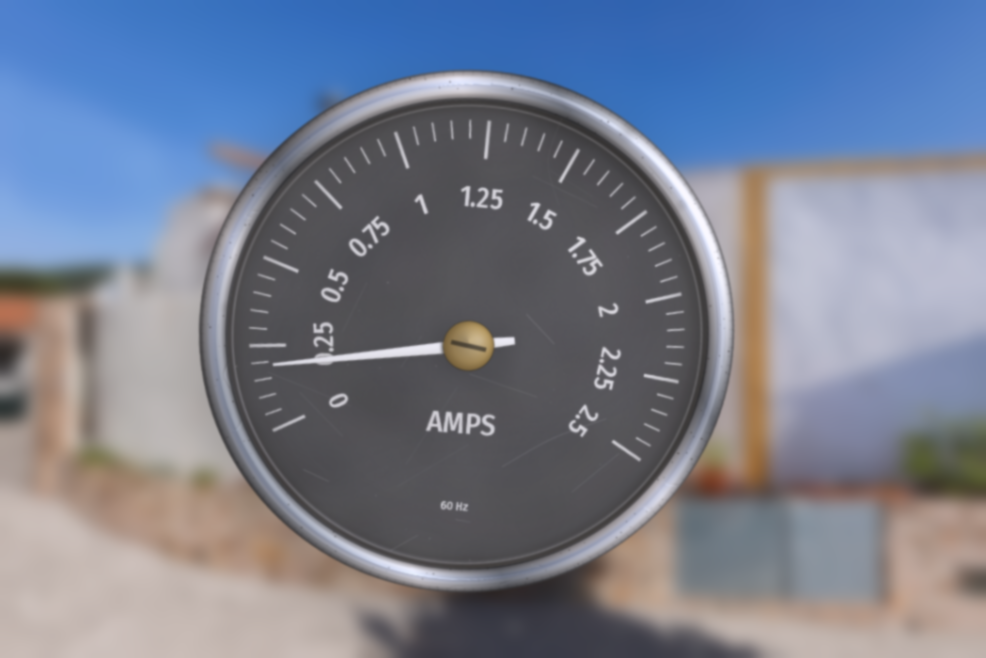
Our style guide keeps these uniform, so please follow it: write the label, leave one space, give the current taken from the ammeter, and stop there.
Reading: 0.2 A
